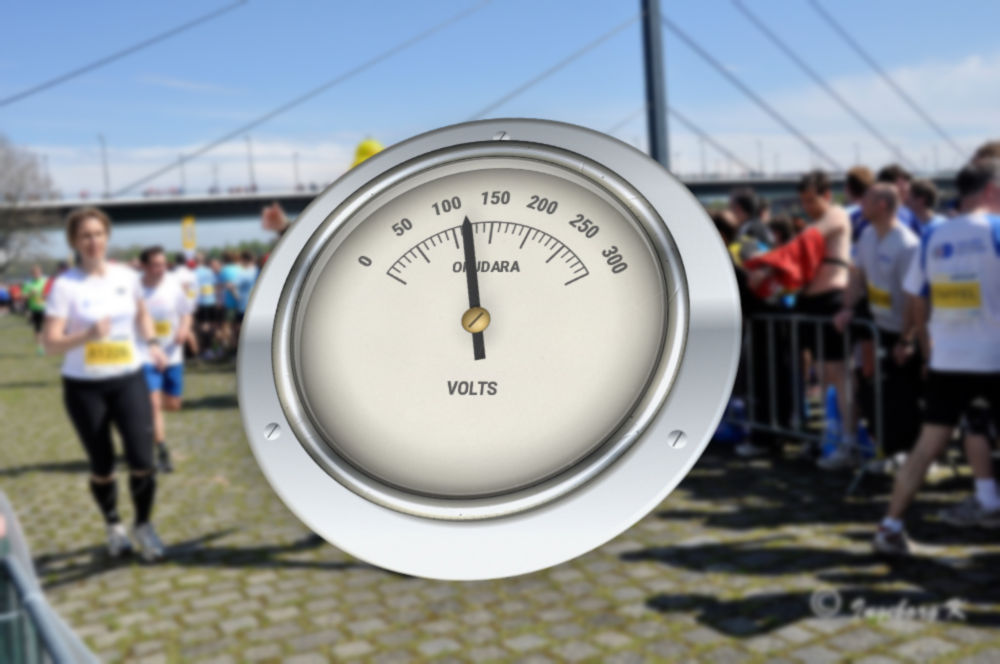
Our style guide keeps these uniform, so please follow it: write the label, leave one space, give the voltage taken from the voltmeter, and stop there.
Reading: 120 V
